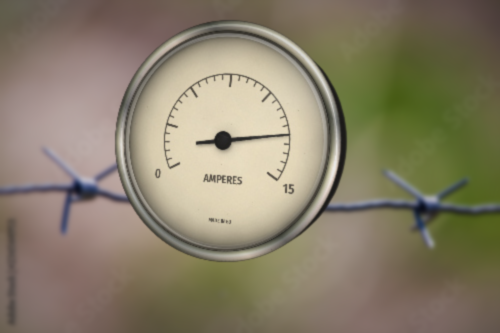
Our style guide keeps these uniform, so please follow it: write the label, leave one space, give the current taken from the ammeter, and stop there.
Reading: 12.5 A
